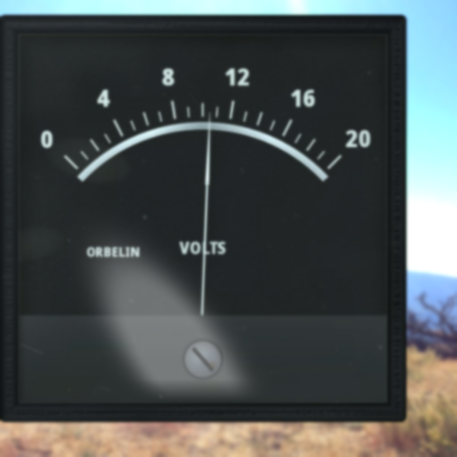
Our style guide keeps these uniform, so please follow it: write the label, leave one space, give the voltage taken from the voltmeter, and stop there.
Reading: 10.5 V
